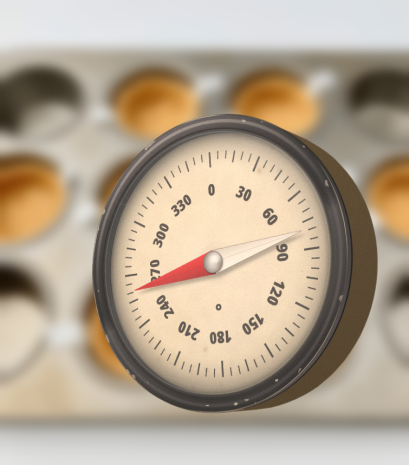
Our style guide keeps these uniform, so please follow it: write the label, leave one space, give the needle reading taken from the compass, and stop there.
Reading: 260 °
